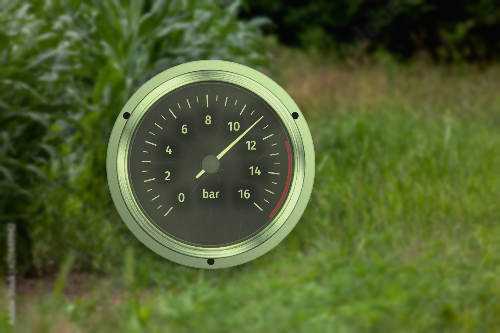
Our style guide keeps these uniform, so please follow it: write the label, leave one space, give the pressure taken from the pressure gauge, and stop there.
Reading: 11 bar
